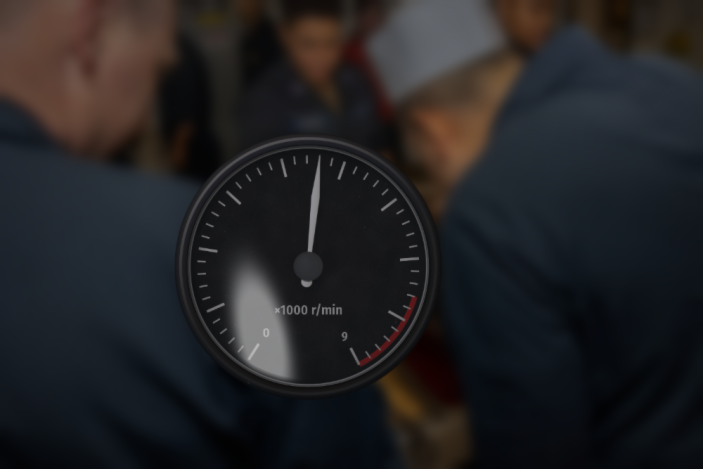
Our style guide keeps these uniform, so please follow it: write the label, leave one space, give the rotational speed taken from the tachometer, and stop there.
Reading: 4600 rpm
